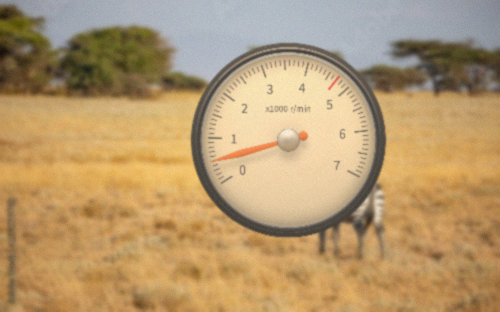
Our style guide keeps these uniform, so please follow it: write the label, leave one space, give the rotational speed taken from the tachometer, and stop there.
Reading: 500 rpm
